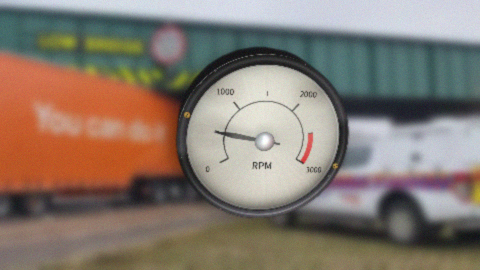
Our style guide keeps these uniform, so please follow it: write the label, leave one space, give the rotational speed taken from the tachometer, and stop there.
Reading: 500 rpm
